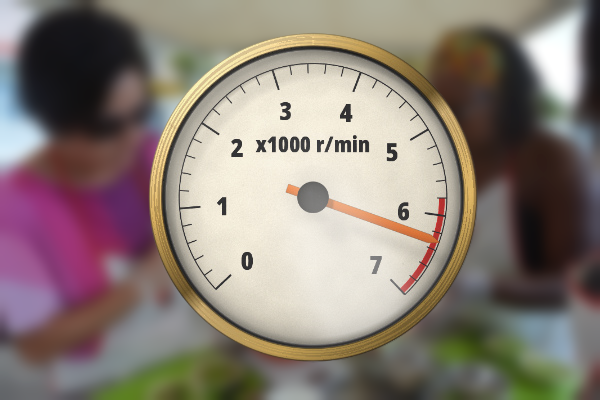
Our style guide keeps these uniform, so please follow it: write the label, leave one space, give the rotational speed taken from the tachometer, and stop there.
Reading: 6300 rpm
